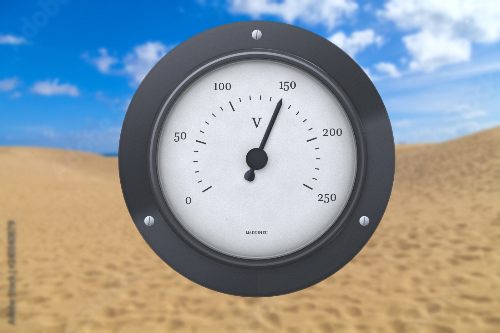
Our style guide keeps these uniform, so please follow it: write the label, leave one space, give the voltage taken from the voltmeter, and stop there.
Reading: 150 V
